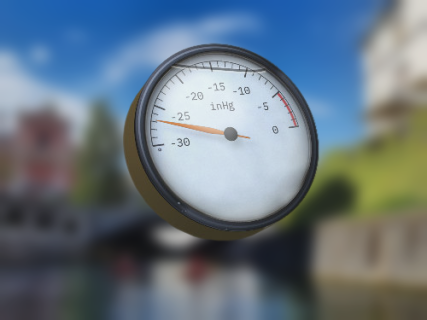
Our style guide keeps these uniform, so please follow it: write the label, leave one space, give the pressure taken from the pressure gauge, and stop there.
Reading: -27 inHg
